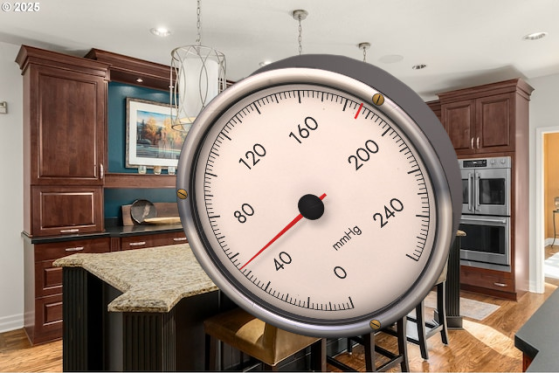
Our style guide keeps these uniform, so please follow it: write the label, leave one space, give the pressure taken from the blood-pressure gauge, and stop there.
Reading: 54 mmHg
